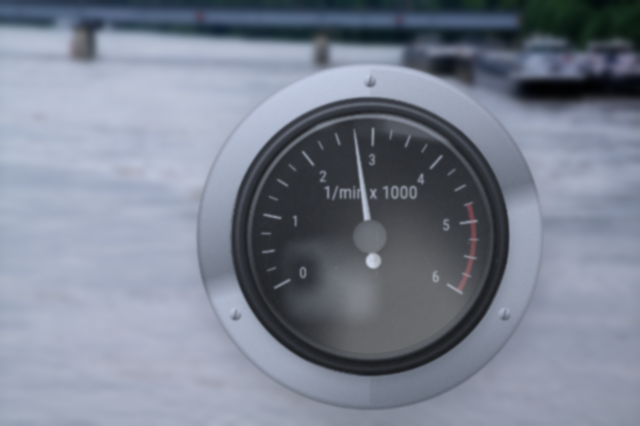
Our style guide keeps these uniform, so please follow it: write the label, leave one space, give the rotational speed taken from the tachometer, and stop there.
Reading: 2750 rpm
